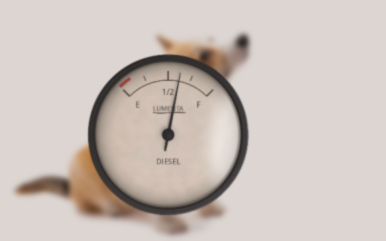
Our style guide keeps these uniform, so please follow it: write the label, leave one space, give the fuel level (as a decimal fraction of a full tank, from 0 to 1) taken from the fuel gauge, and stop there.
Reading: 0.625
